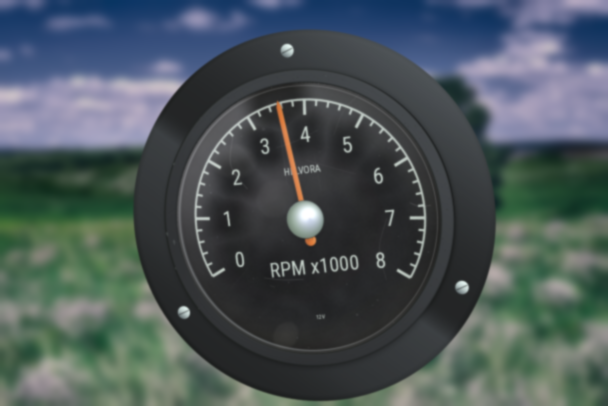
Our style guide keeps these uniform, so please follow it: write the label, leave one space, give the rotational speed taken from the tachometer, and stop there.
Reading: 3600 rpm
